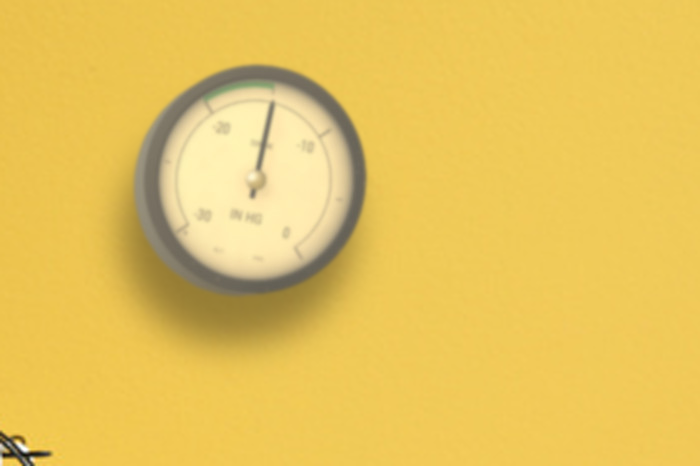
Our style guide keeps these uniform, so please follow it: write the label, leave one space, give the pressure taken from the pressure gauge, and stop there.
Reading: -15 inHg
